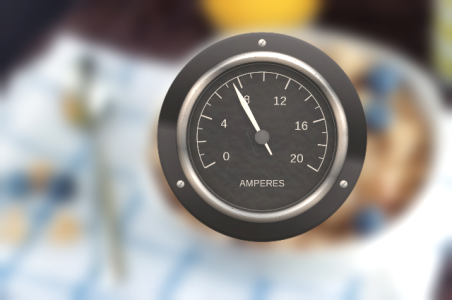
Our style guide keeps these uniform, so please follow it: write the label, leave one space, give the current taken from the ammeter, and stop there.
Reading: 7.5 A
